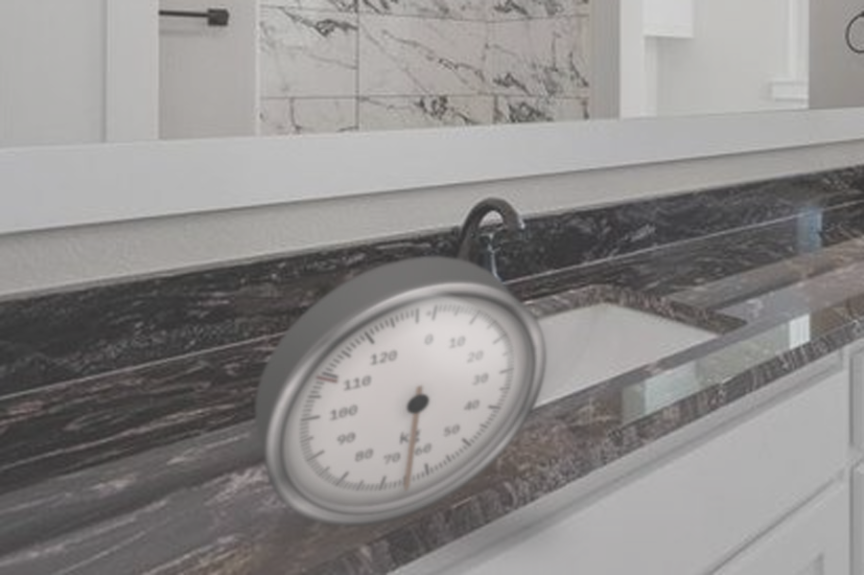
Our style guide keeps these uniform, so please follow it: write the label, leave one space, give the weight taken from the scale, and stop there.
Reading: 65 kg
